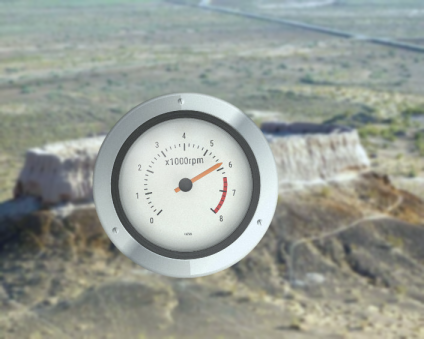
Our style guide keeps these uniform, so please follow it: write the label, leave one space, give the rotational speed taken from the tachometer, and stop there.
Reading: 5800 rpm
